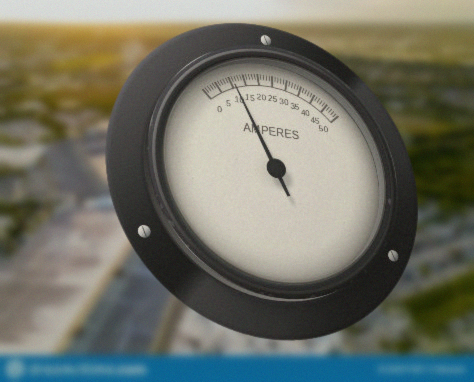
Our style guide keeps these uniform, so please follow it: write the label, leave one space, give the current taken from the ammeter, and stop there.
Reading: 10 A
